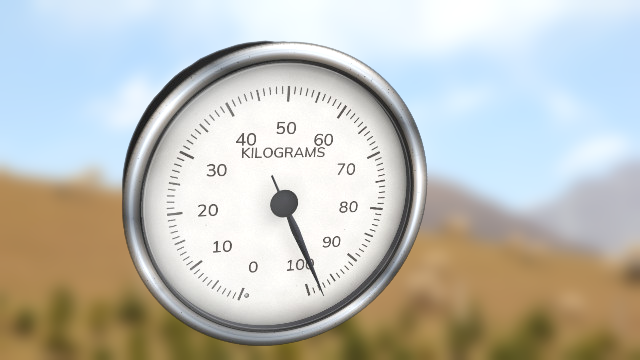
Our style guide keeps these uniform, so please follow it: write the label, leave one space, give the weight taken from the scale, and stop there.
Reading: 98 kg
